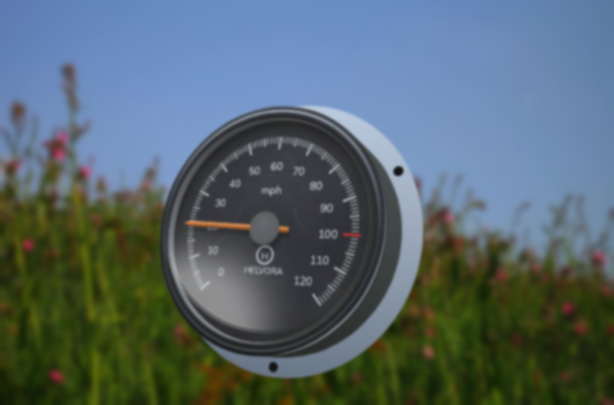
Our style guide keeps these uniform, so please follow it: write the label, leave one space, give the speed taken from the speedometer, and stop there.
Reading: 20 mph
